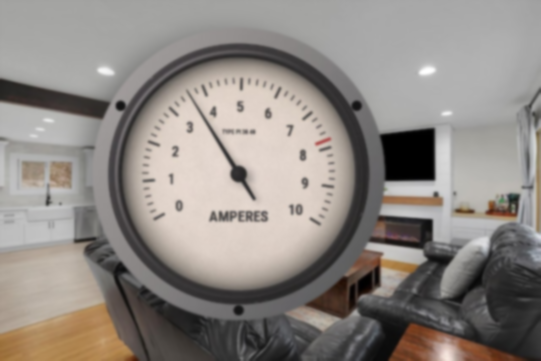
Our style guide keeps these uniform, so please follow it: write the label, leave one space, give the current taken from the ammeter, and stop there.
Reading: 3.6 A
